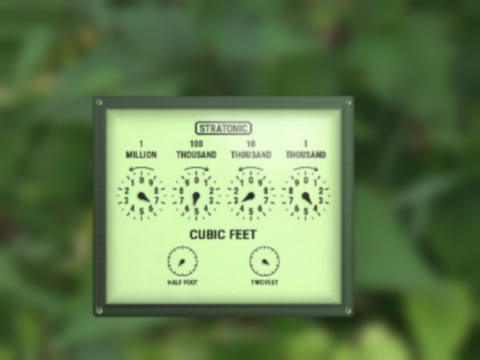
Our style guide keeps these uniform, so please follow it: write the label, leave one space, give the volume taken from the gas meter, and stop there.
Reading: 653400 ft³
